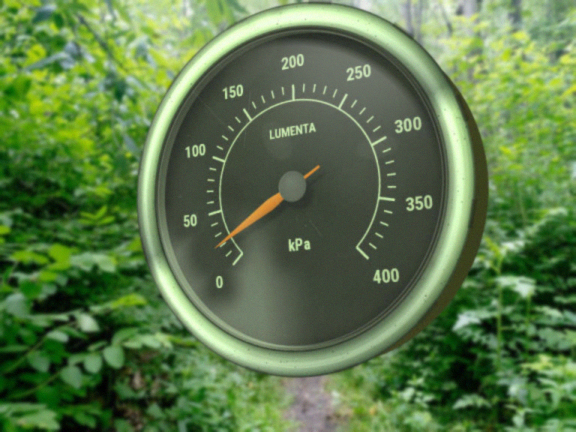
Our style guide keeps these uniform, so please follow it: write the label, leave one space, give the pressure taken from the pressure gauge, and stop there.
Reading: 20 kPa
